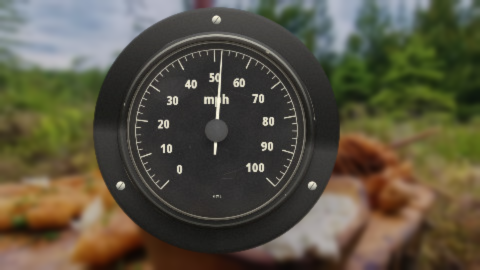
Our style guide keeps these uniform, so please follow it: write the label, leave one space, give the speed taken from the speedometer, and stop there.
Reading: 52 mph
